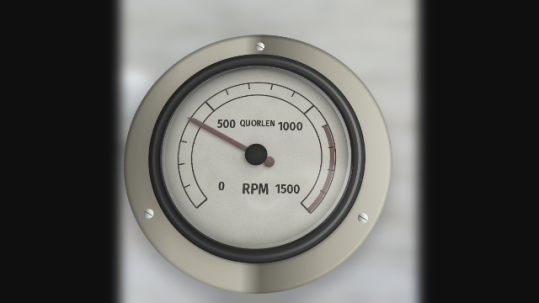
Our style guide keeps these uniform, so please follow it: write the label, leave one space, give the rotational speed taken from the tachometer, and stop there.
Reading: 400 rpm
